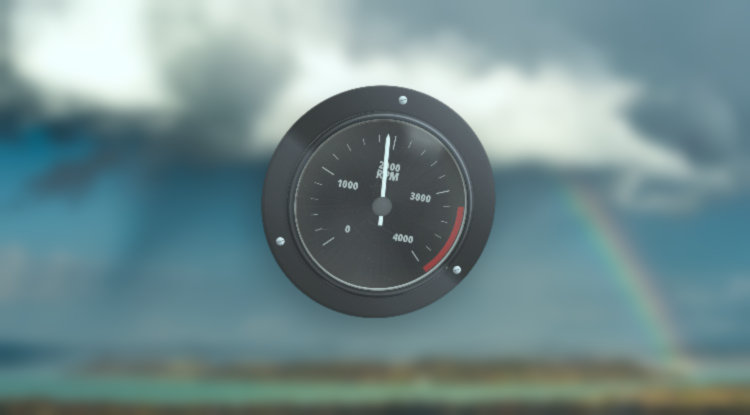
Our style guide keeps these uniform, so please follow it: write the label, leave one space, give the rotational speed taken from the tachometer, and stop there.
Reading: 1900 rpm
